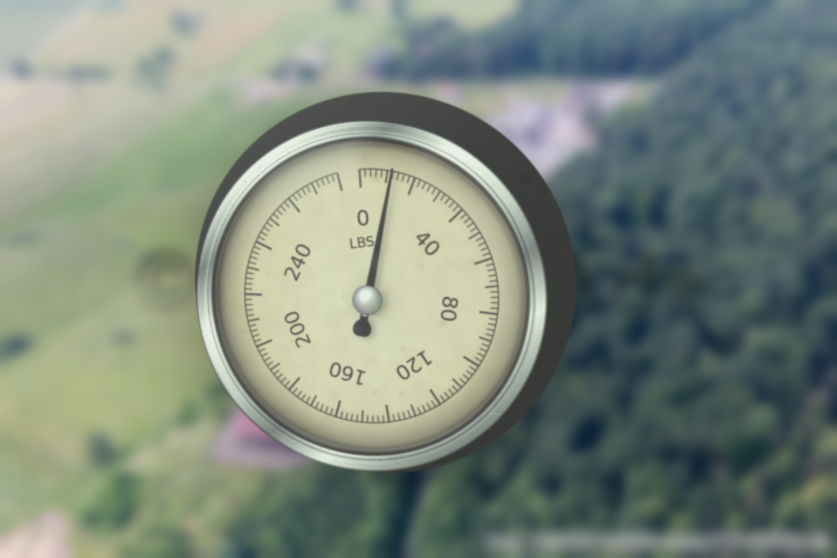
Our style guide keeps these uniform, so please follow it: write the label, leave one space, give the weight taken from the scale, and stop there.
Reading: 12 lb
